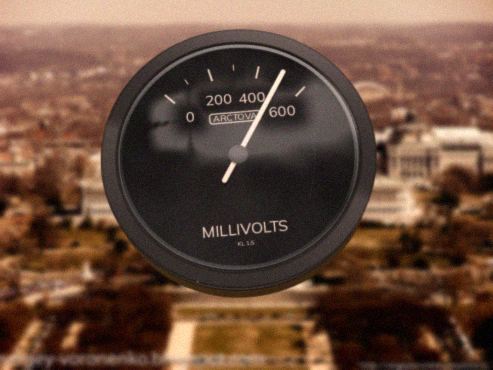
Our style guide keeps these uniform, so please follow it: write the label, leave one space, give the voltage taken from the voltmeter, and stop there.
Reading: 500 mV
